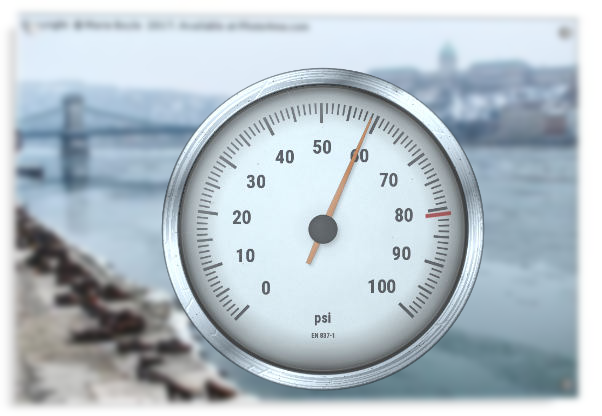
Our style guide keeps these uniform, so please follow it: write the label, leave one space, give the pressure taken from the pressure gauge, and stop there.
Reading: 59 psi
